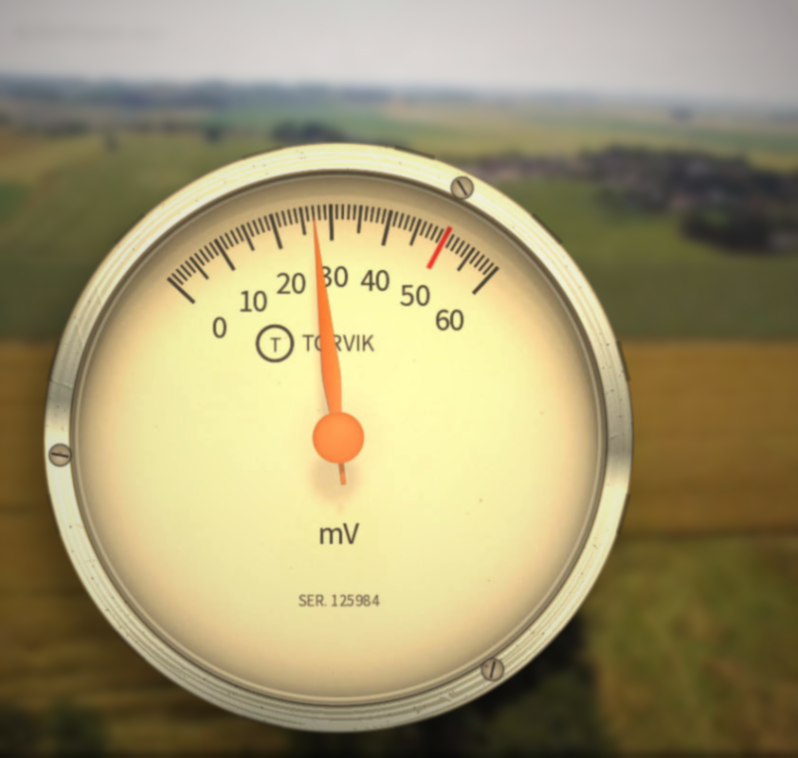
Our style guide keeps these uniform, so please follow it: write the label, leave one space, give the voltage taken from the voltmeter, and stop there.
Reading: 27 mV
